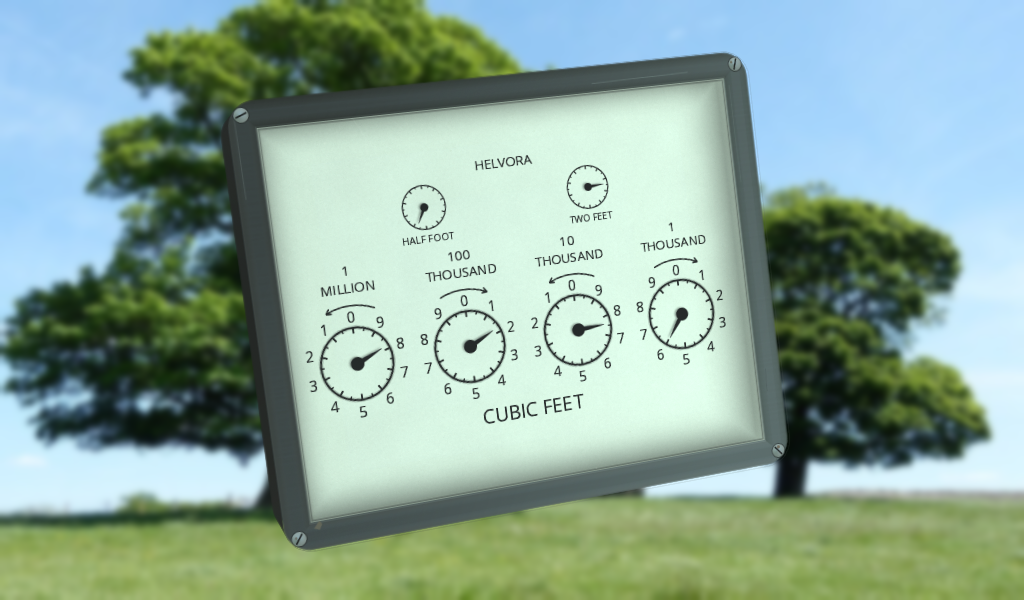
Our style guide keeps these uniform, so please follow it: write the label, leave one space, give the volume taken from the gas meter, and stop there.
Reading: 817600 ft³
